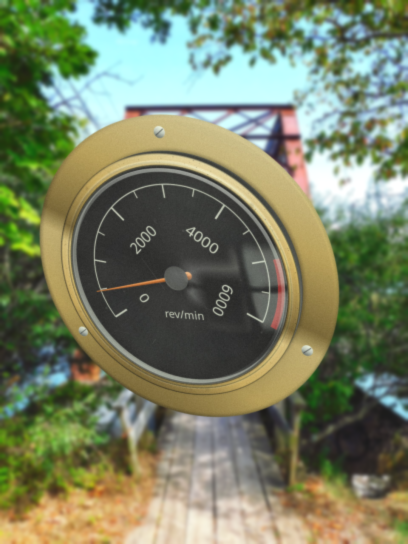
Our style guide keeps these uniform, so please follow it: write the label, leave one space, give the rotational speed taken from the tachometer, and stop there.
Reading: 500 rpm
